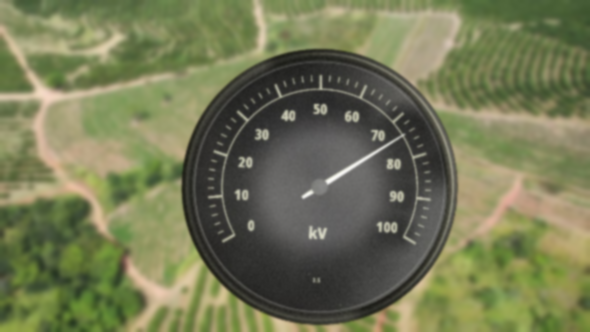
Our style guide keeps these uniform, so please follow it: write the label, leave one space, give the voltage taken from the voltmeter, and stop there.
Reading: 74 kV
